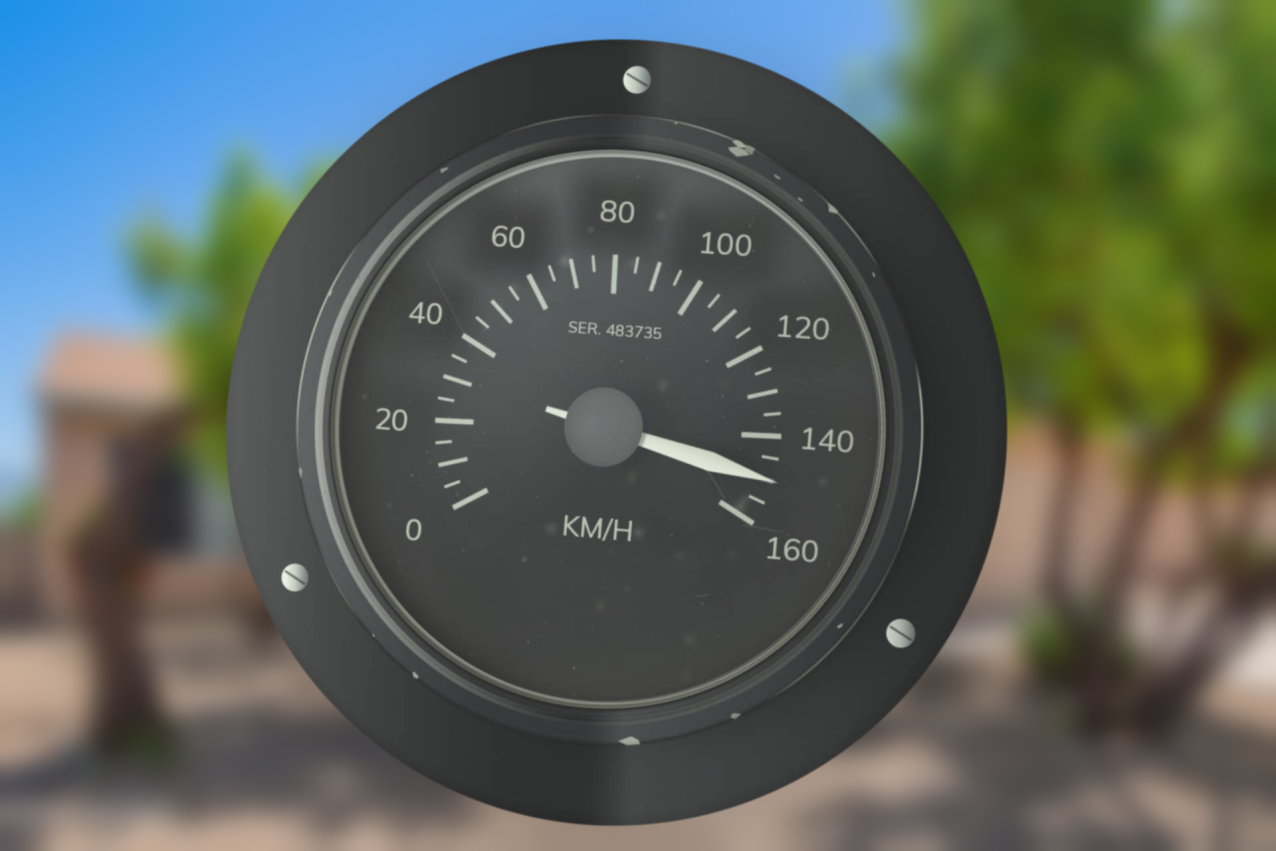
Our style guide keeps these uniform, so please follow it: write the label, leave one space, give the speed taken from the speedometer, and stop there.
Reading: 150 km/h
